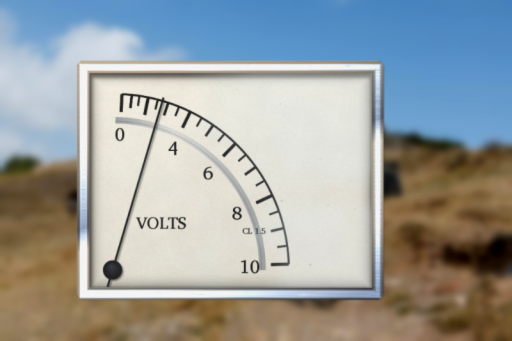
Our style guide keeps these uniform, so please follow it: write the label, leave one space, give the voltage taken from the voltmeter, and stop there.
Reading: 2.75 V
